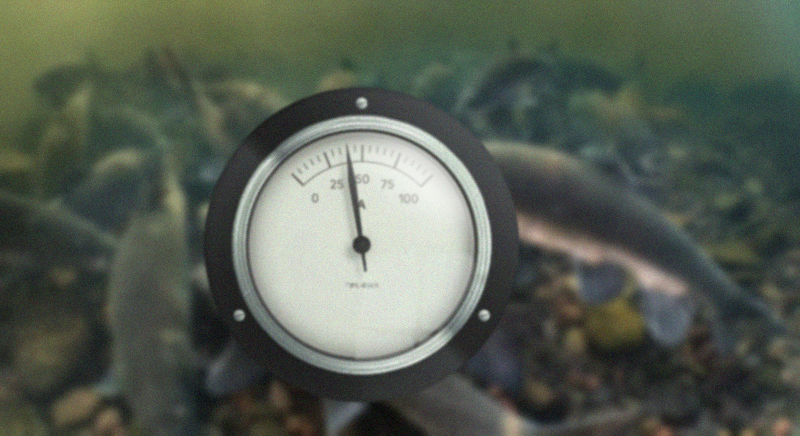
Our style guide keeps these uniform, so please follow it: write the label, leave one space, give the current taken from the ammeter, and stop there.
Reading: 40 A
